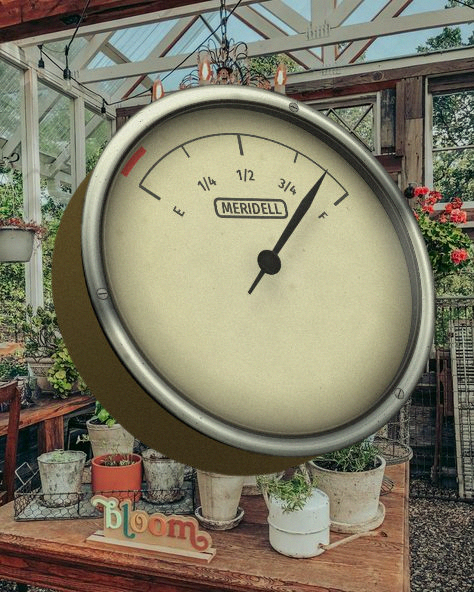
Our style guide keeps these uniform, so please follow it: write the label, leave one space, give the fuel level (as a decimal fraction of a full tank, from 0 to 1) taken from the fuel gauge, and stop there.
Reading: 0.875
